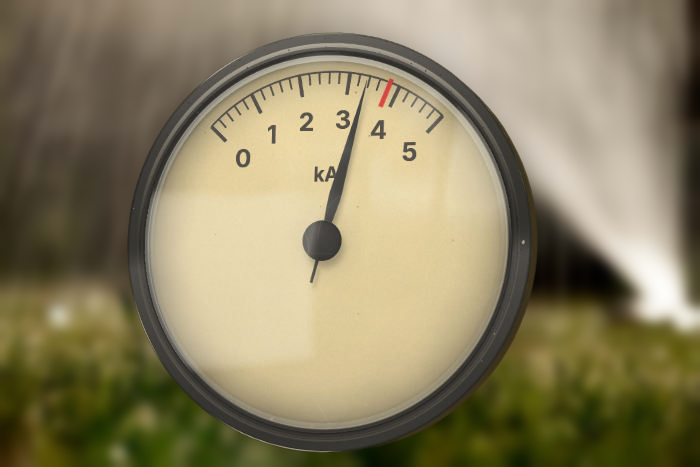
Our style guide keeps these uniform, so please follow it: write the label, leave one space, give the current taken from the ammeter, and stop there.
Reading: 3.4 kA
